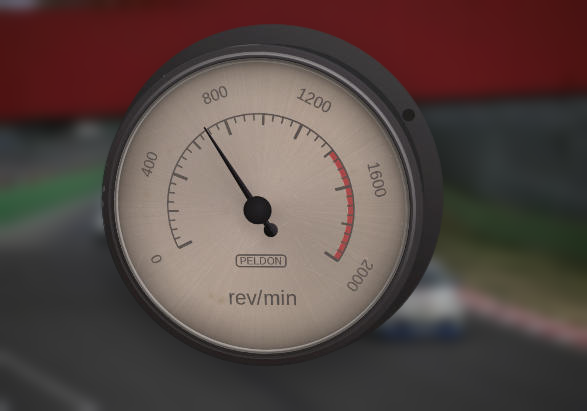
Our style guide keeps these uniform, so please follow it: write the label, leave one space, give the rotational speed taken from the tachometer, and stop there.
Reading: 700 rpm
